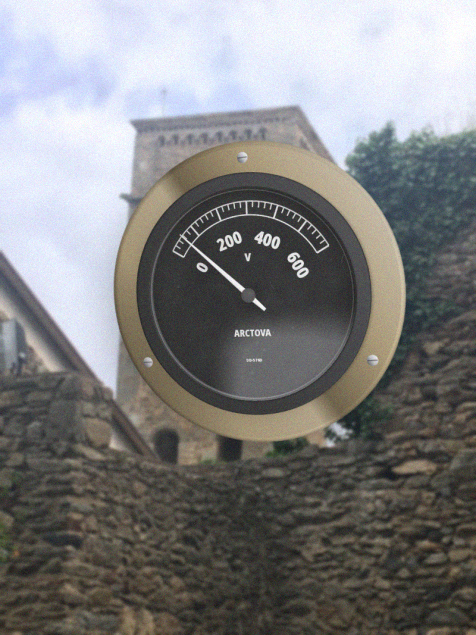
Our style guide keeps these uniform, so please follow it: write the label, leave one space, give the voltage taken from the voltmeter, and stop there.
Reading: 60 V
